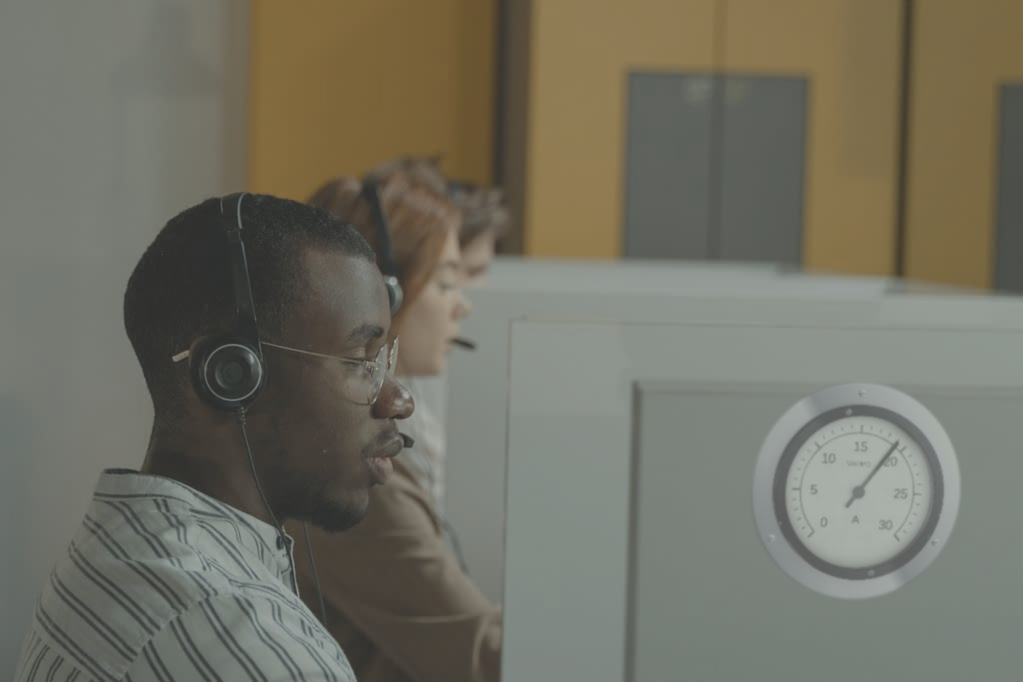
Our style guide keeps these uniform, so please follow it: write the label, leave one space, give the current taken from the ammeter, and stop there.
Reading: 19 A
